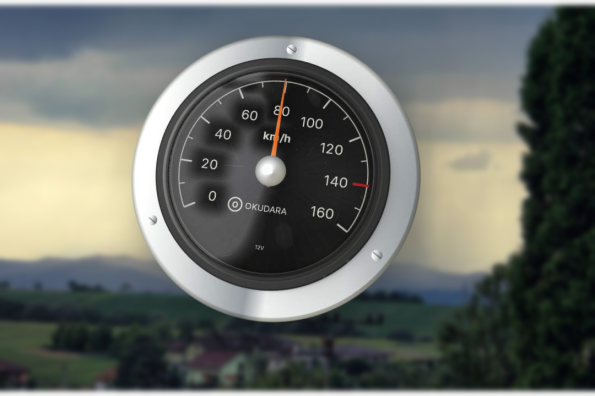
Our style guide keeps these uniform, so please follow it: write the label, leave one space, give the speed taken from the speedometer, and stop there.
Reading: 80 km/h
